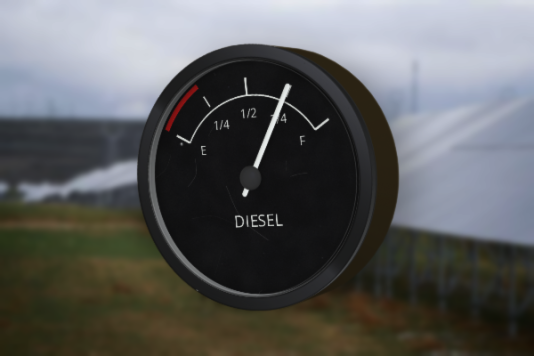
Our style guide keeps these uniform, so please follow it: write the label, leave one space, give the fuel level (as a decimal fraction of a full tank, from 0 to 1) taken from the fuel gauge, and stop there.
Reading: 0.75
